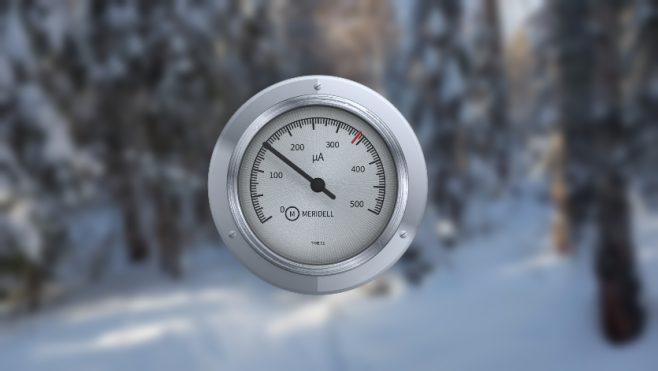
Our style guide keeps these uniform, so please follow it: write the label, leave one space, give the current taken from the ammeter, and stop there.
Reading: 150 µA
